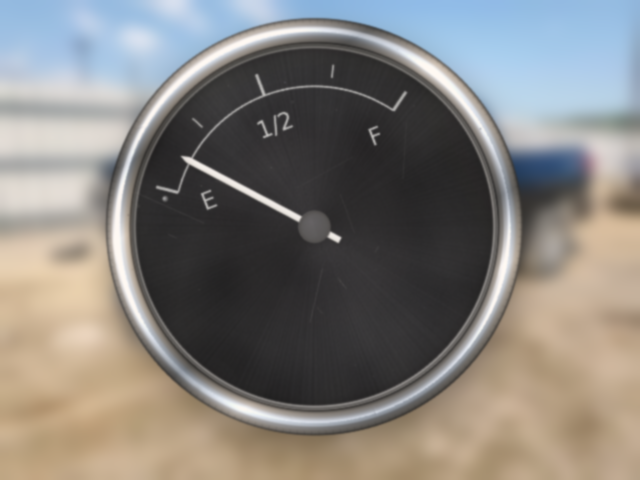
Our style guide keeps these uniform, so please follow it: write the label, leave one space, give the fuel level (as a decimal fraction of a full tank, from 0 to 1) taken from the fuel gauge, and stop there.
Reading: 0.125
